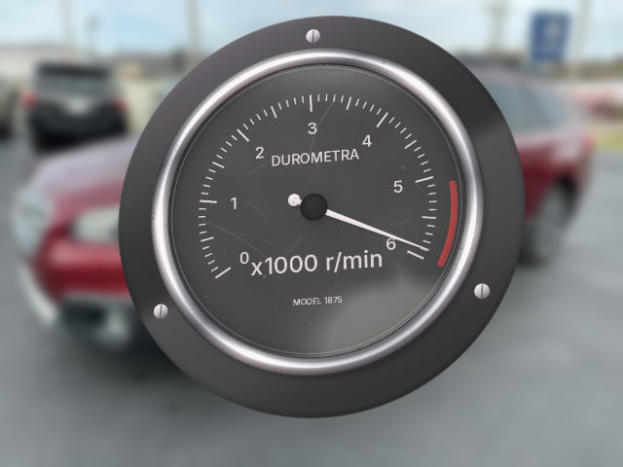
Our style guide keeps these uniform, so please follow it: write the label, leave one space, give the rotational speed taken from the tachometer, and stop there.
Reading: 5900 rpm
